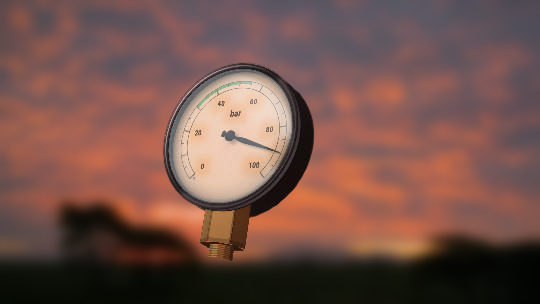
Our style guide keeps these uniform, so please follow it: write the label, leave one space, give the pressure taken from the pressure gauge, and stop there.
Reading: 90 bar
